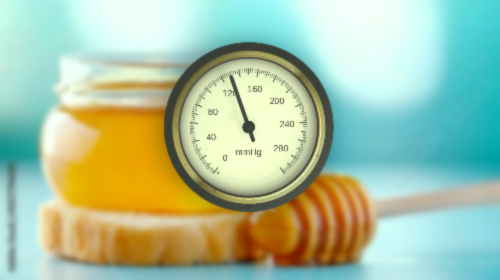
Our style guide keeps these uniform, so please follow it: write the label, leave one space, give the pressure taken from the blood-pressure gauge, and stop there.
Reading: 130 mmHg
